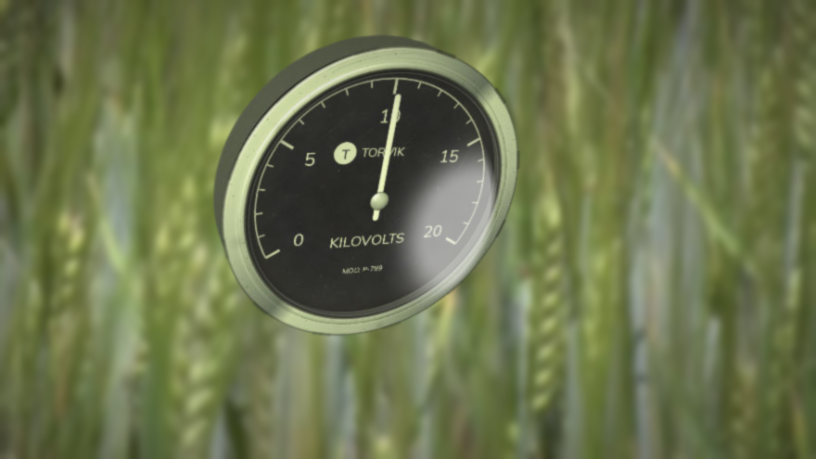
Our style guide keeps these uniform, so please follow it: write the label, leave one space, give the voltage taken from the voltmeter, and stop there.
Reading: 10 kV
